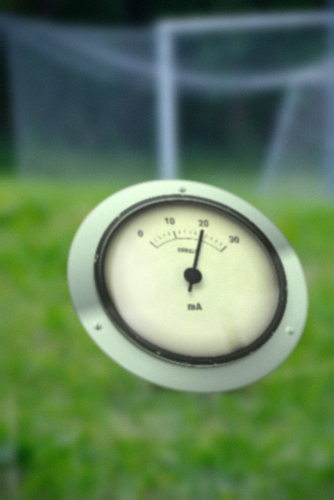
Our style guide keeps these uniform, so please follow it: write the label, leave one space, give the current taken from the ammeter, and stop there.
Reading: 20 mA
